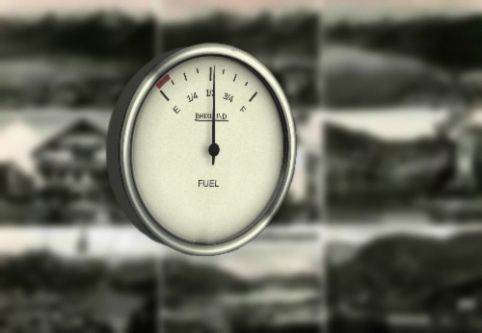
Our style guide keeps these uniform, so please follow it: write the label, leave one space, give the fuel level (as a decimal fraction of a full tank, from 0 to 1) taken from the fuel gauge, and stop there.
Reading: 0.5
